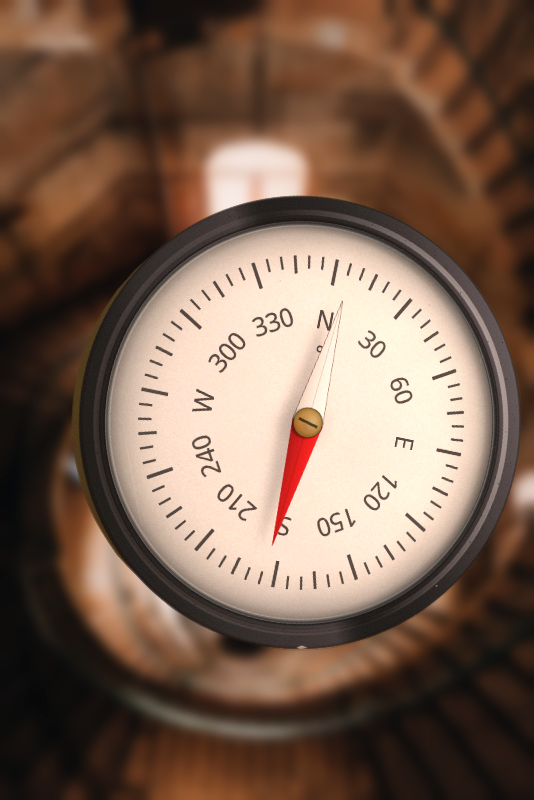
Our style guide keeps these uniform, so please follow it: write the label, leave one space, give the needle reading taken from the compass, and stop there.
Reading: 185 °
